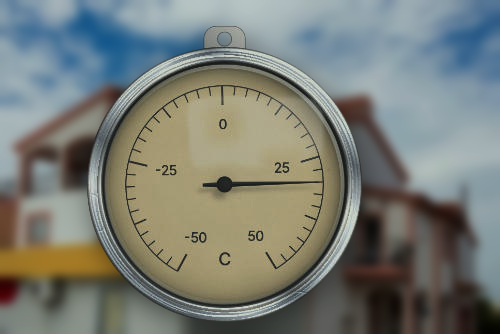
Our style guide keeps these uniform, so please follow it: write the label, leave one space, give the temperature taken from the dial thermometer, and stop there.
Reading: 30 °C
